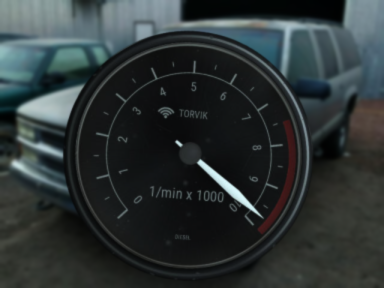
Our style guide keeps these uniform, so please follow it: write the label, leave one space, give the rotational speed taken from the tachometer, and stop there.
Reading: 9750 rpm
